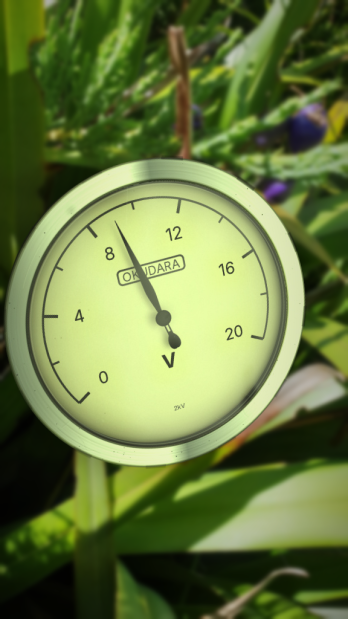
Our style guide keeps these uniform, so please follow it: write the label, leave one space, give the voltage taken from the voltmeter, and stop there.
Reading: 9 V
